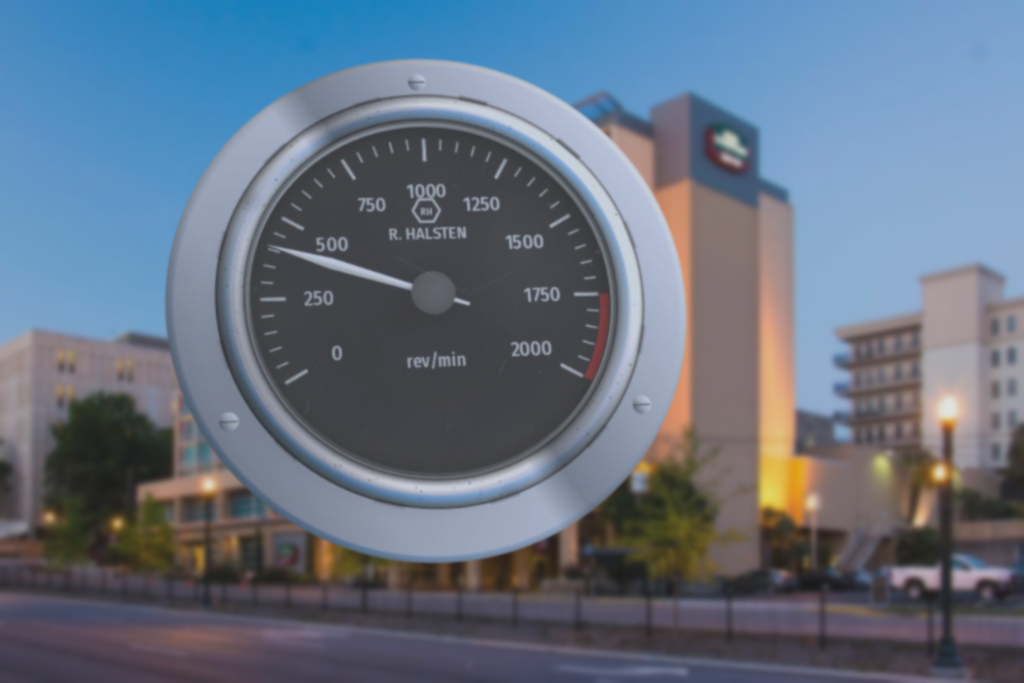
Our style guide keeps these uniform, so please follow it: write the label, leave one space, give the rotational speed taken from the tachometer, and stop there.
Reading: 400 rpm
